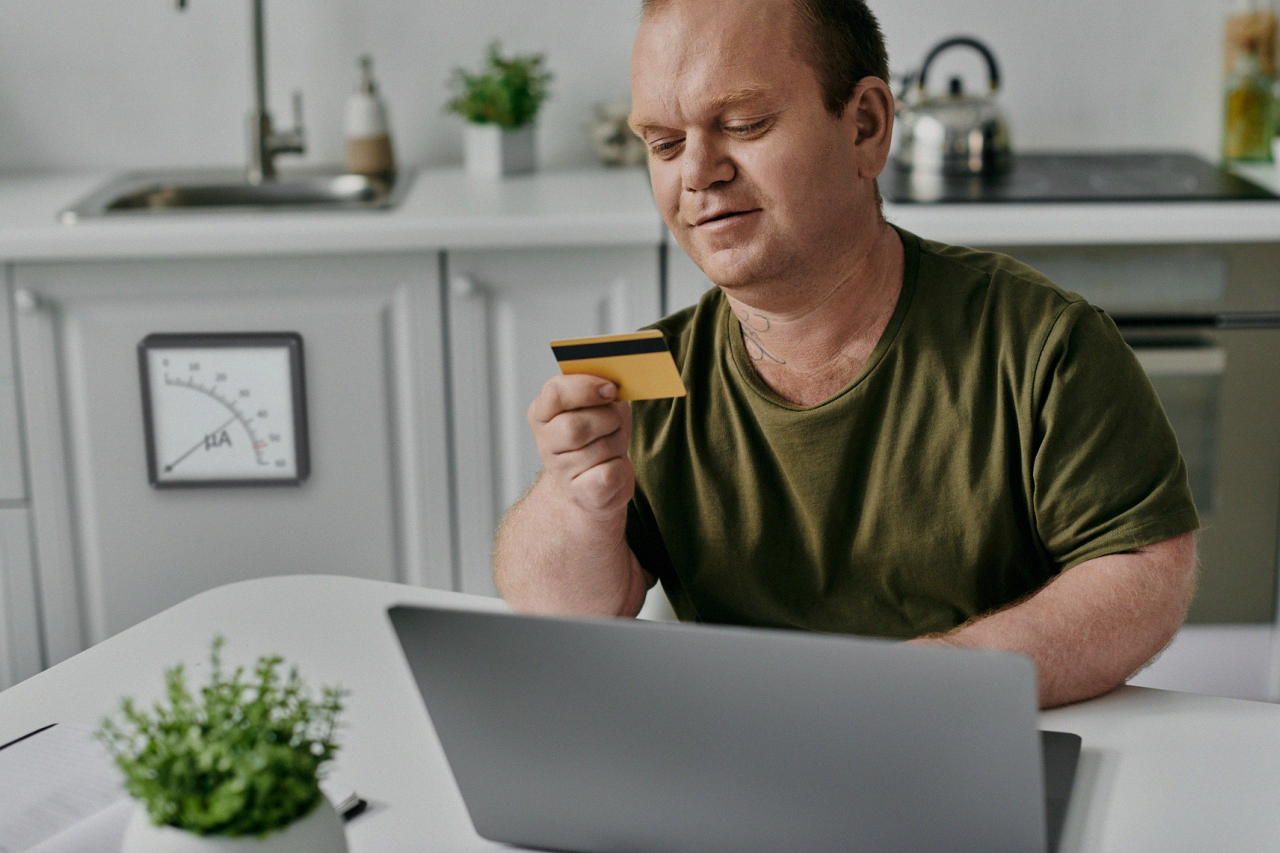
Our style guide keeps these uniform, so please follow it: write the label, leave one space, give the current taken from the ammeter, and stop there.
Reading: 35 µA
